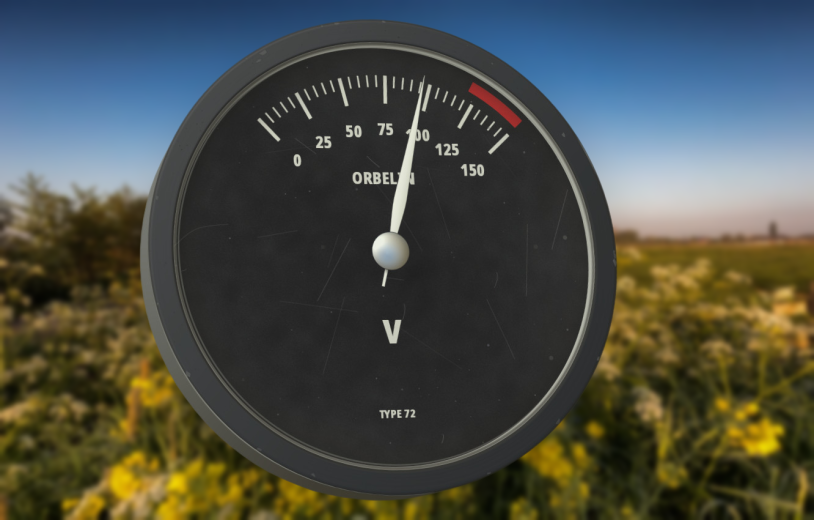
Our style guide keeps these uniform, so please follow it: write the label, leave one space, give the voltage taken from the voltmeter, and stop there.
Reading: 95 V
